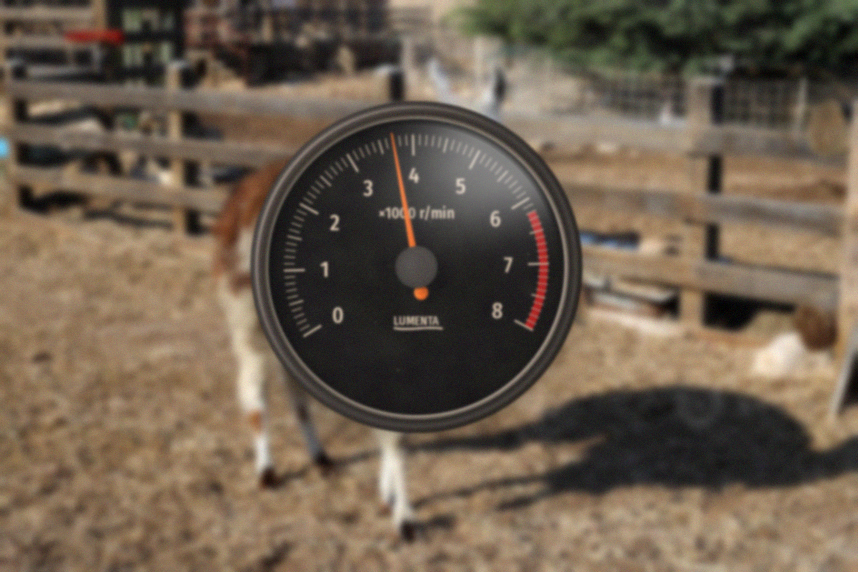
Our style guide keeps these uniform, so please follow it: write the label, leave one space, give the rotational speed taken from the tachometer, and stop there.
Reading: 3700 rpm
